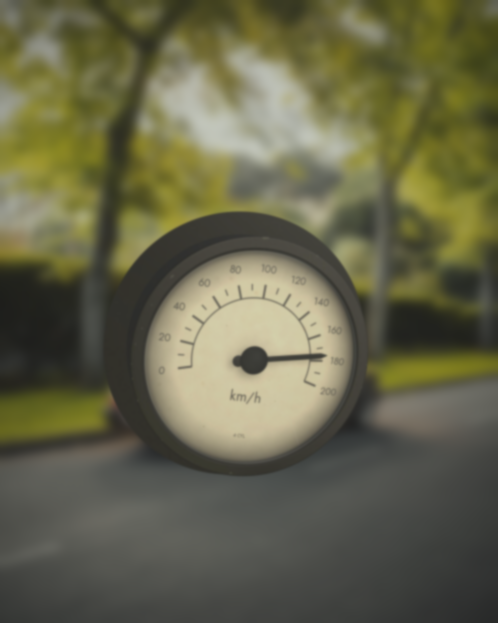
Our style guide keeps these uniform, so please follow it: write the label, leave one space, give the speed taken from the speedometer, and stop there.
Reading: 175 km/h
